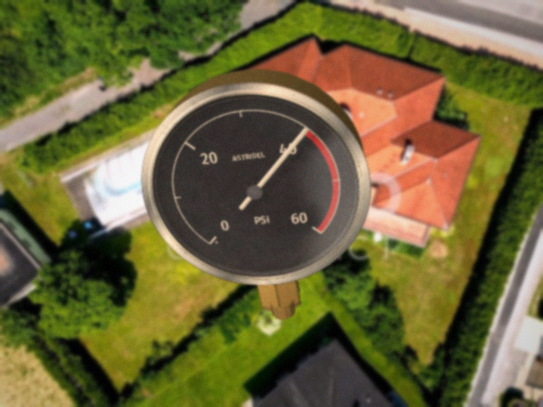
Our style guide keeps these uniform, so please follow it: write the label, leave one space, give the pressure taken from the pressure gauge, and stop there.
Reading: 40 psi
